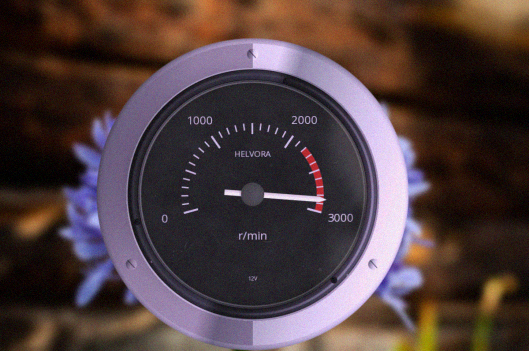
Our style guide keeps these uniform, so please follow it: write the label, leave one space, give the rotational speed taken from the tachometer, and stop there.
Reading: 2850 rpm
